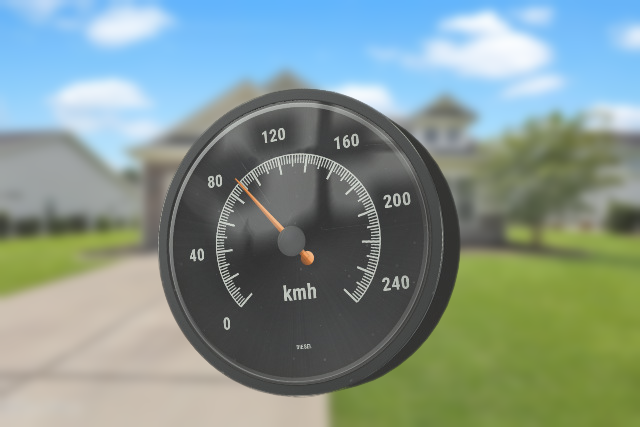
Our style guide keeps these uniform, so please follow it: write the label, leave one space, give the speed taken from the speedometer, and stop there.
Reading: 90 km/h
